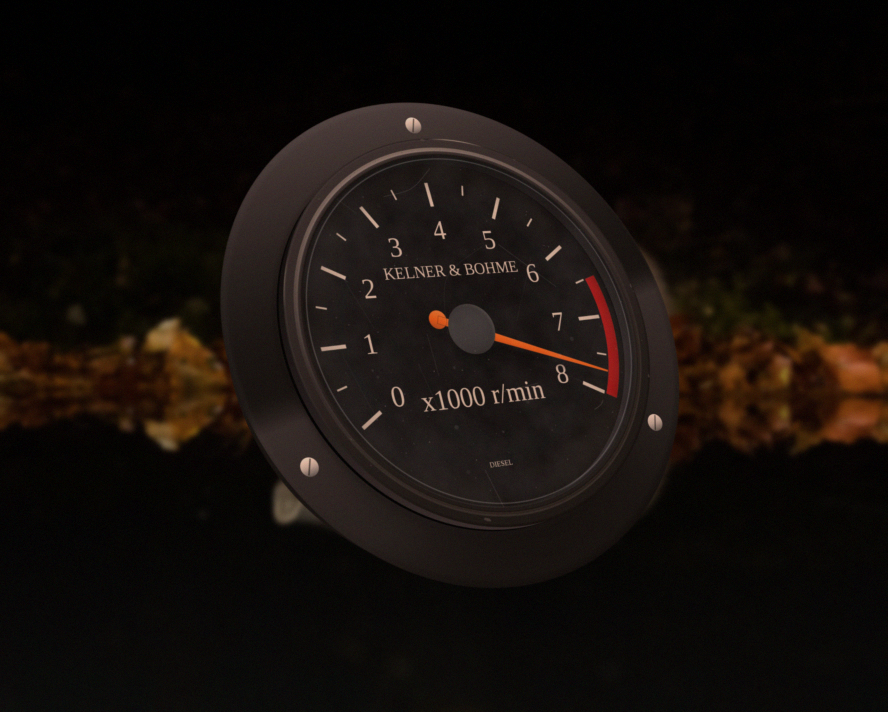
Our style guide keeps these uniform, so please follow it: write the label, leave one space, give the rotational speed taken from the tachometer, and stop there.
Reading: 7750 rpm
